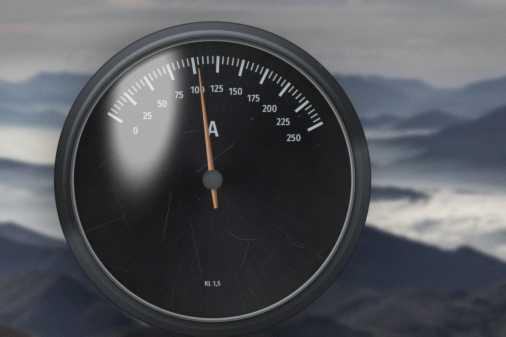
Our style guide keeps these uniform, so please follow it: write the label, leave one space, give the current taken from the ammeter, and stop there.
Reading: 105 A
